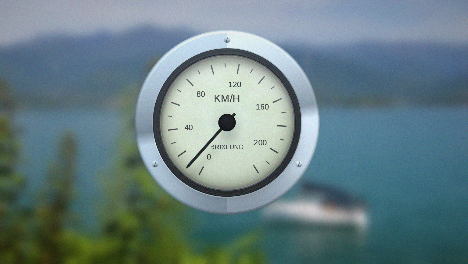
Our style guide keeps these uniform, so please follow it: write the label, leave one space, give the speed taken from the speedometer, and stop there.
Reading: 10 km/h
